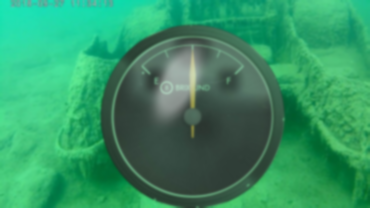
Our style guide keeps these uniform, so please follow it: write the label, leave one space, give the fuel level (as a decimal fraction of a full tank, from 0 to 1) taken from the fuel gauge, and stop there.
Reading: 0.5
